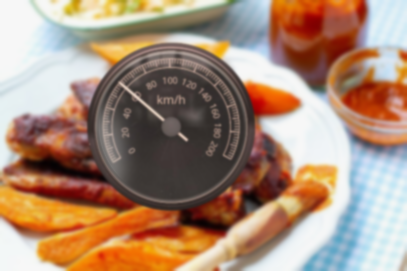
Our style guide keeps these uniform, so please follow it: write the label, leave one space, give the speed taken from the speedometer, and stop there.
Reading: 60 km/h
